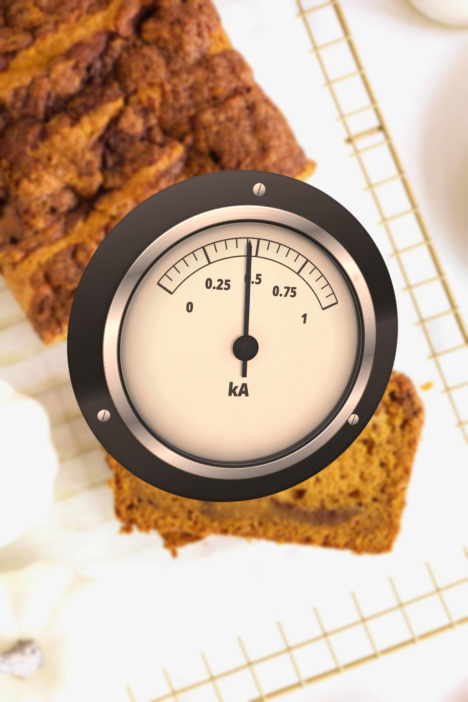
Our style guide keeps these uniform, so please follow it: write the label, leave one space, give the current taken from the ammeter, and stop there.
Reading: 0.45 kA
